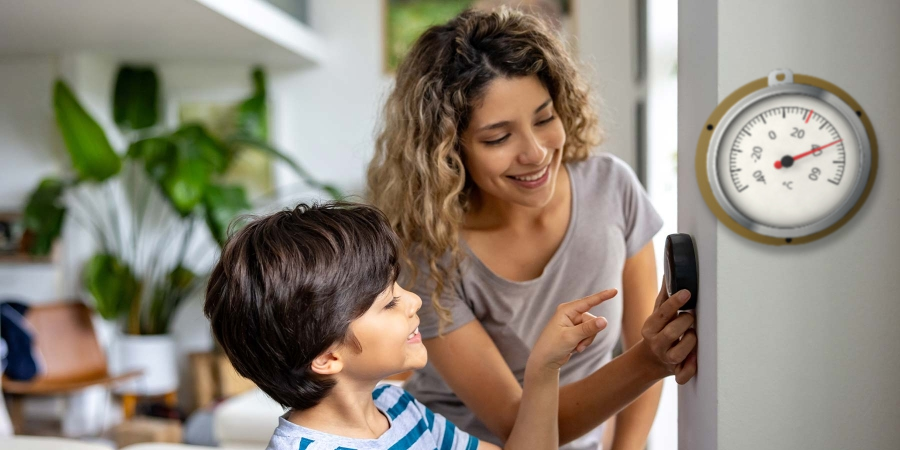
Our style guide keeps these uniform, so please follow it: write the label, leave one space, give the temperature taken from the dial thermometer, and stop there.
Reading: 40 °C
